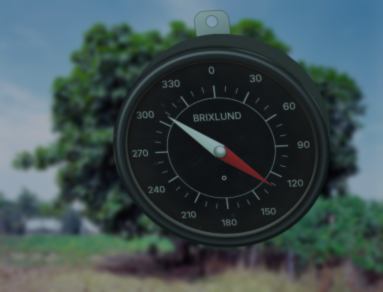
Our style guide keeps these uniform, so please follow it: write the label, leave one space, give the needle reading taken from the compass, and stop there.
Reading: 130 °
